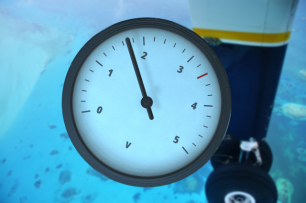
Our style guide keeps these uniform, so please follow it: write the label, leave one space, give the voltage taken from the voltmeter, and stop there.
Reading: 1.7 V
